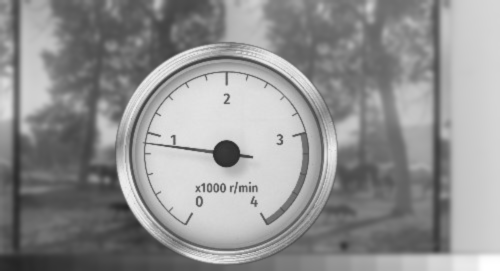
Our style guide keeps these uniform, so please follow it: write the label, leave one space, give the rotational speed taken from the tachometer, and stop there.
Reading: 900 rpm
